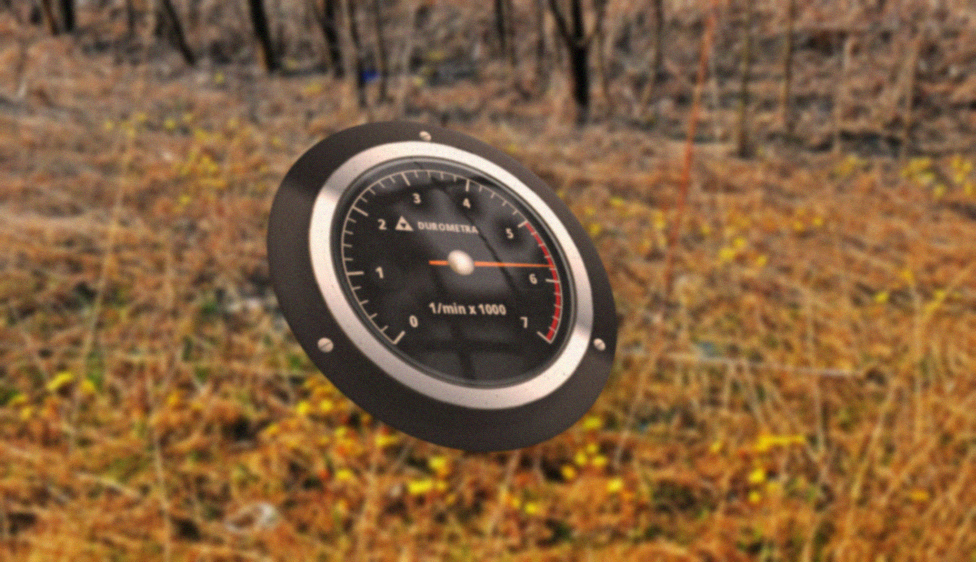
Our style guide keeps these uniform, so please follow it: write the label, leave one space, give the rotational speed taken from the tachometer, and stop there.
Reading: 5800 rpm
